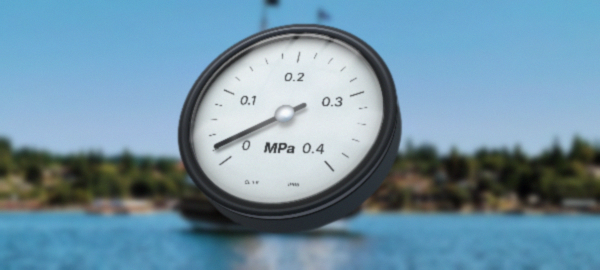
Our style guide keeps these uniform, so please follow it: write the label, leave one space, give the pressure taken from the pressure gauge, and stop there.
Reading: 0.02 MPa
